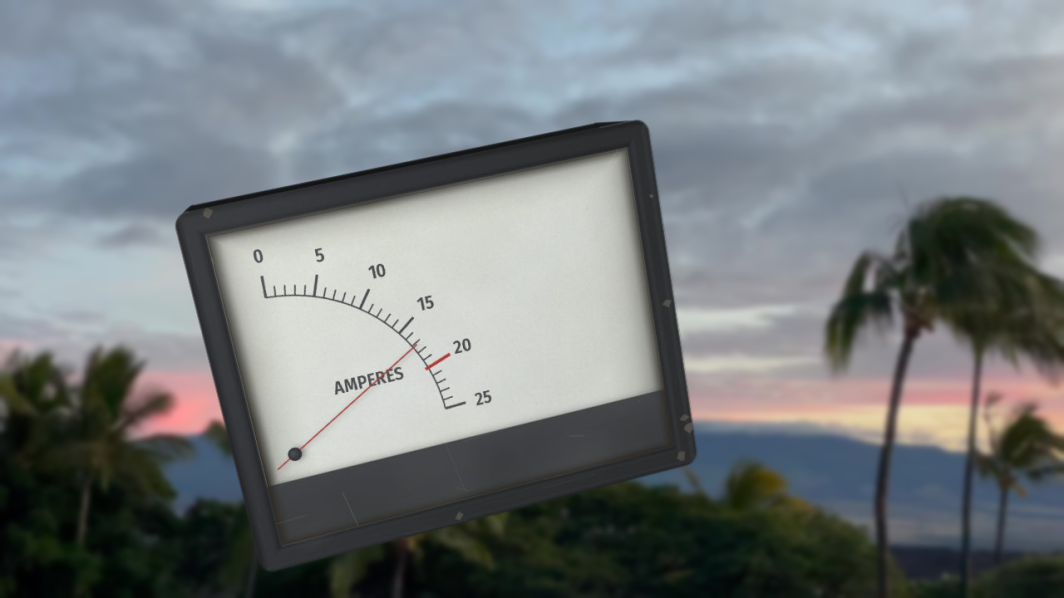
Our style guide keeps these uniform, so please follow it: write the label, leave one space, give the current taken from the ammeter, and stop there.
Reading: 17 A
